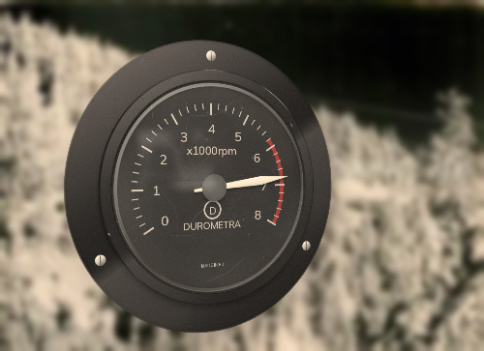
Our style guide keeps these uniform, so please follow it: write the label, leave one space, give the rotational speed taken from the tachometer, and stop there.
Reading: 6800 rpm
